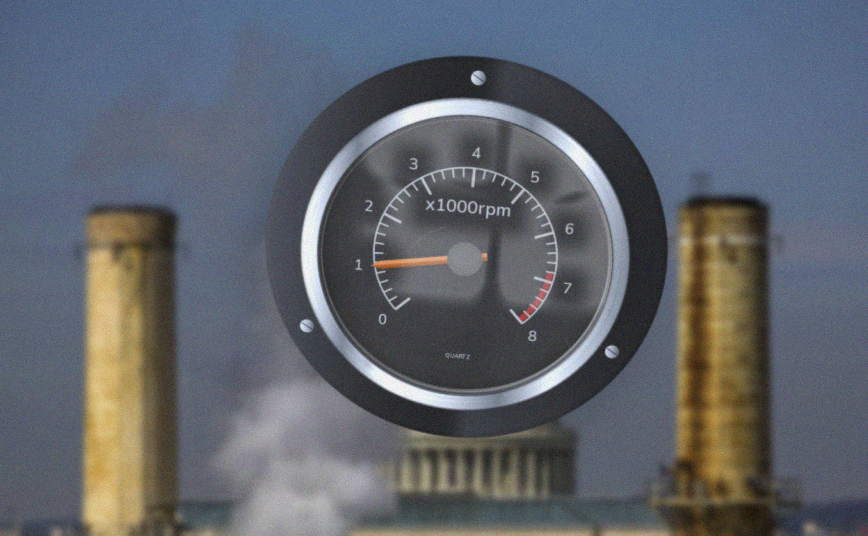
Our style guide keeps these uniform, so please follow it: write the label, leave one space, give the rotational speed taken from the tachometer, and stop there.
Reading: 1000 rpm
